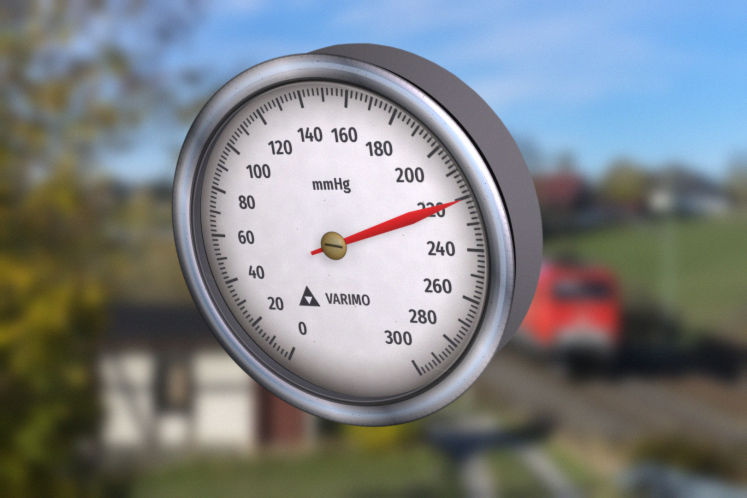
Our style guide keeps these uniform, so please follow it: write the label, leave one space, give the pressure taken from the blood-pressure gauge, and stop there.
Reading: 220 mmHg
